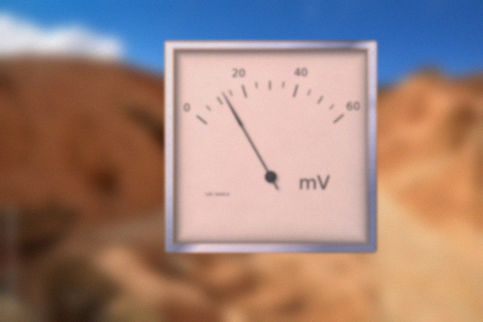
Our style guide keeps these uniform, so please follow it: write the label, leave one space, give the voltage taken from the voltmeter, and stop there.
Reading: 12.5 mV
